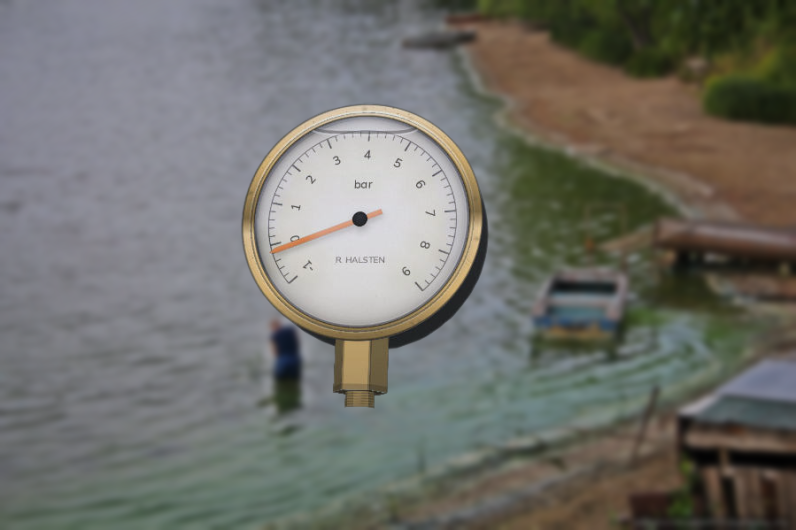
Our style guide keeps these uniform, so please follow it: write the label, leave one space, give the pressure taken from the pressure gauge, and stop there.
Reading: -0.2 bar
